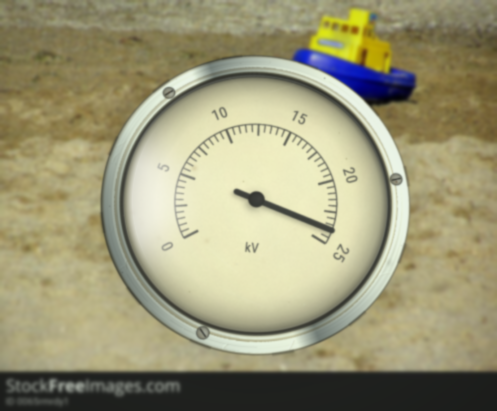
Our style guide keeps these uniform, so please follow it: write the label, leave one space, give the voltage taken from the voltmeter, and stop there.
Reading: 24 kV
